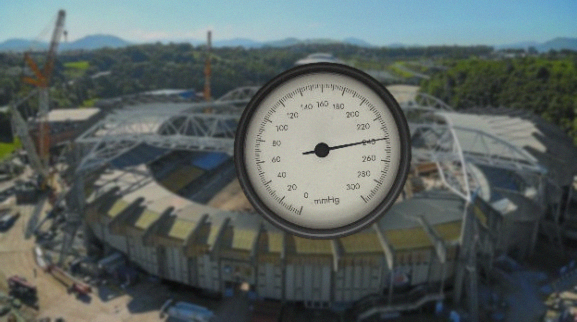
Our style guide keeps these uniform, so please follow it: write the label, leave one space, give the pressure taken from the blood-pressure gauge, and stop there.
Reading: 240 mmHg
